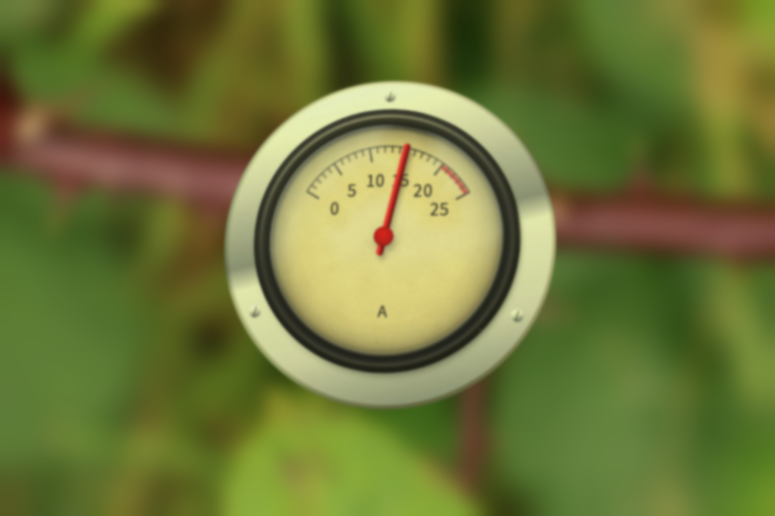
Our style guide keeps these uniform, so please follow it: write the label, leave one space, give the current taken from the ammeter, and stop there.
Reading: 15 A
